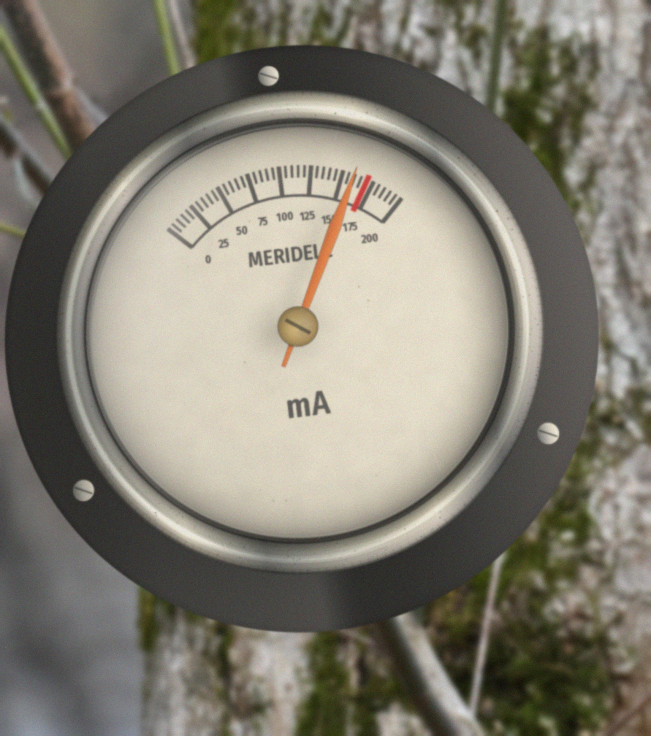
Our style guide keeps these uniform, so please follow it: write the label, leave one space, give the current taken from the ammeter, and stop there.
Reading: 160 mA
